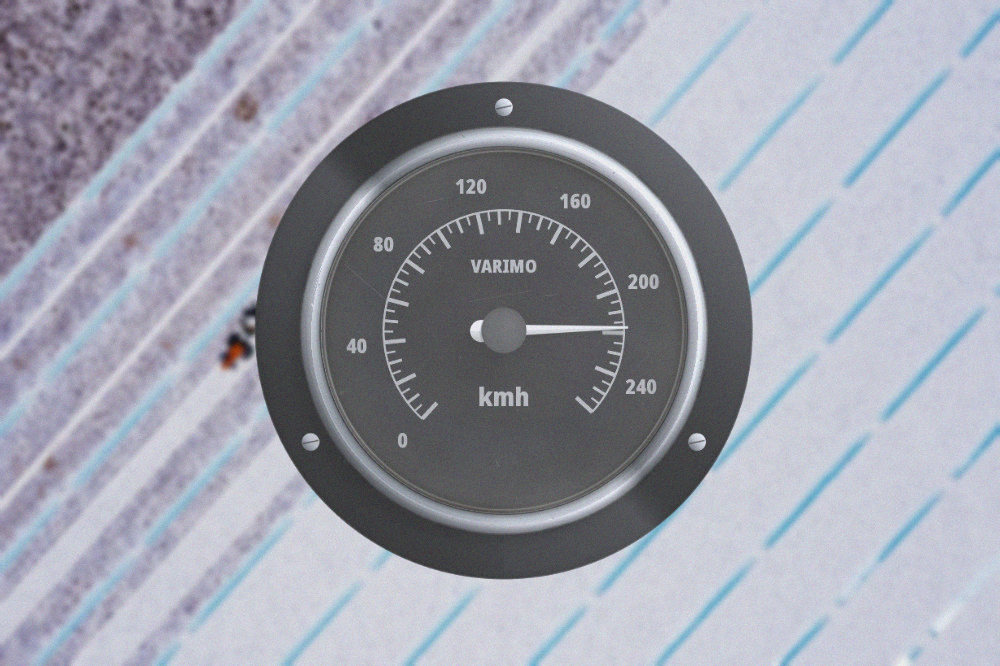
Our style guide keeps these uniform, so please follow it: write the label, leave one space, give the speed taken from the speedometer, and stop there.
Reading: 217.5 km/h
